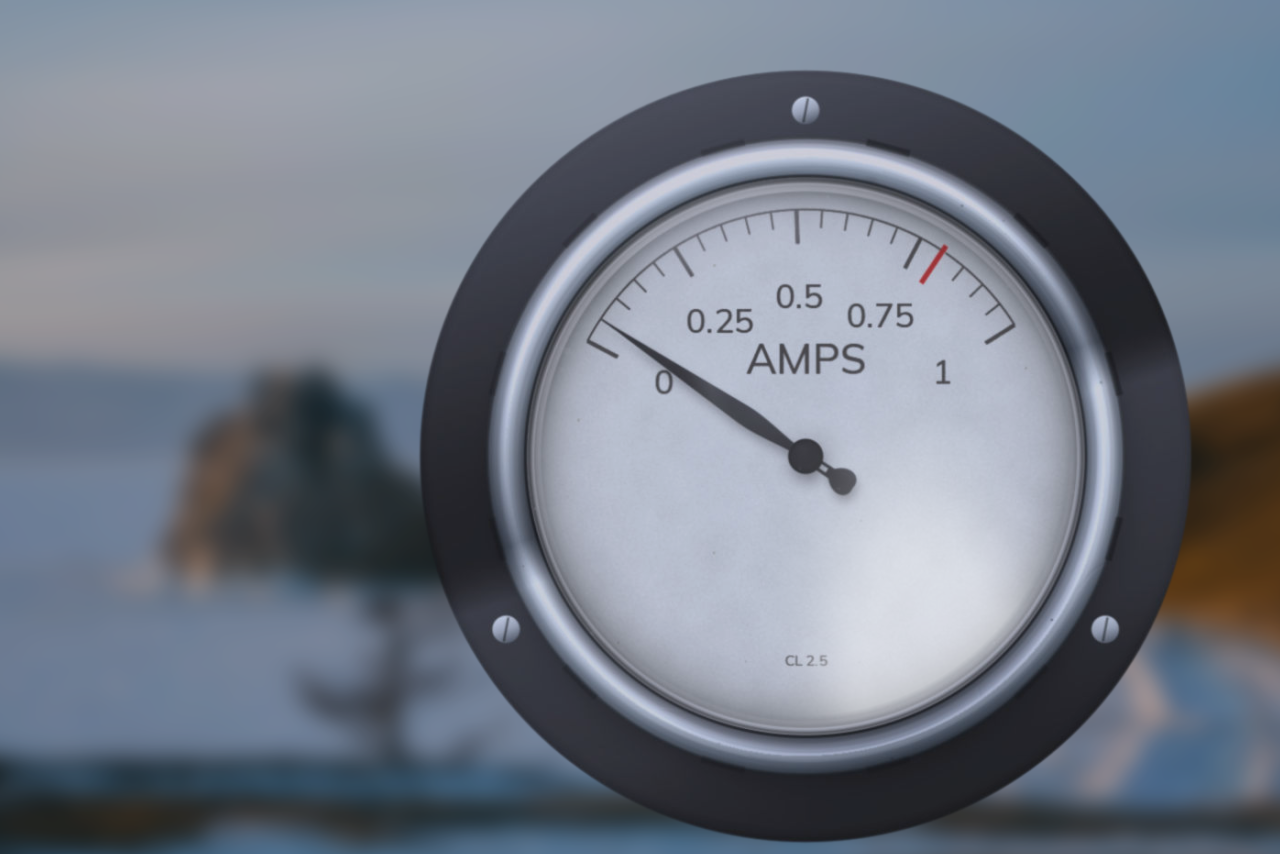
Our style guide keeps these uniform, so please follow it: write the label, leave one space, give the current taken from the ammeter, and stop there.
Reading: 0.05 A
